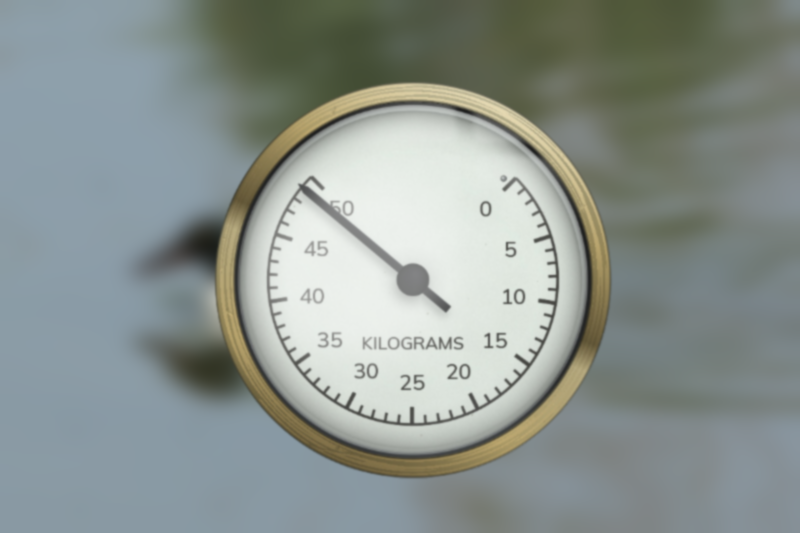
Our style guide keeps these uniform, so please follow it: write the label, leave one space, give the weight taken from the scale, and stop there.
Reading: 49 kg
